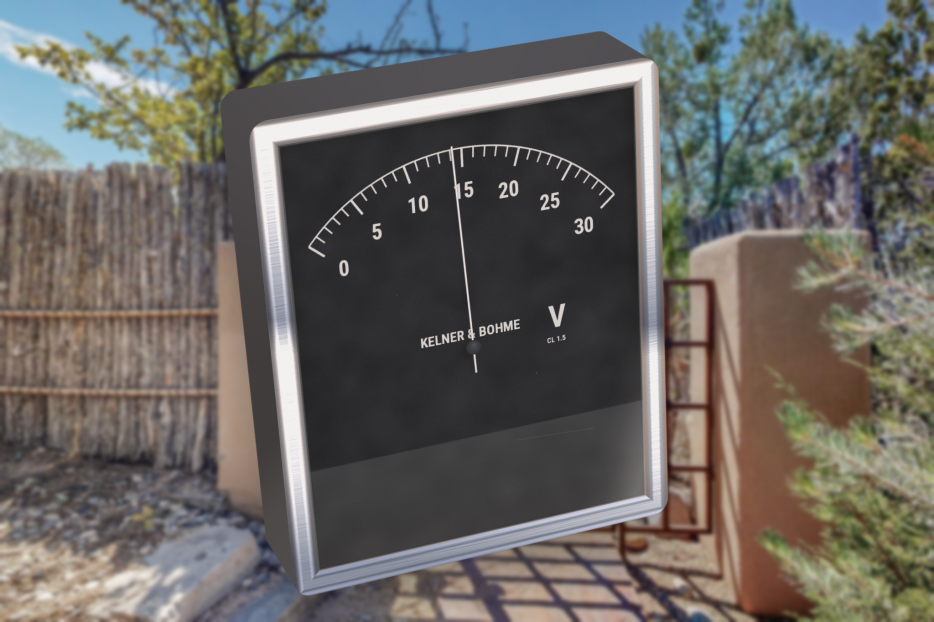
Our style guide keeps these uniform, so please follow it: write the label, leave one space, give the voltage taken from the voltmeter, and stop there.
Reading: 14 V
